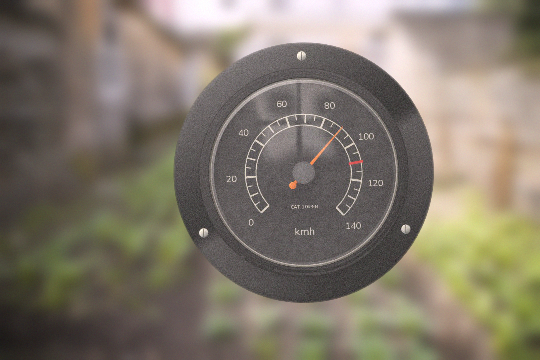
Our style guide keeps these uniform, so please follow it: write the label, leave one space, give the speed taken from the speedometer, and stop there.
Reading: 90 km/h
